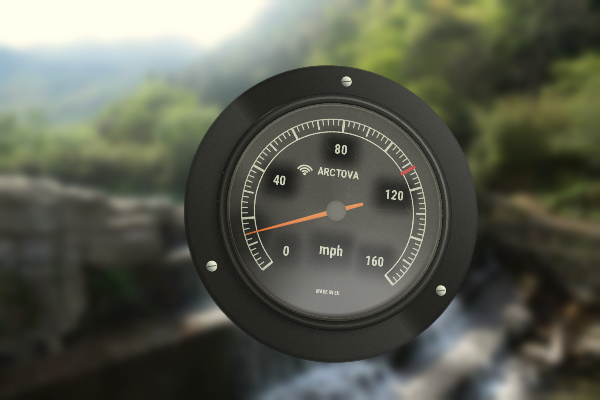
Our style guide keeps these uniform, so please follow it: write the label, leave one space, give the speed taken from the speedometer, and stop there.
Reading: 14 mph
